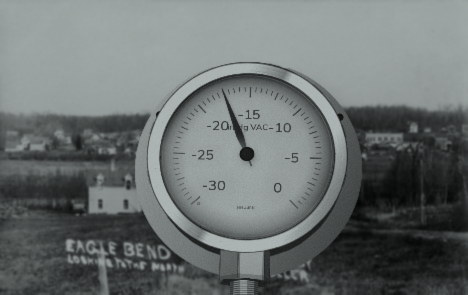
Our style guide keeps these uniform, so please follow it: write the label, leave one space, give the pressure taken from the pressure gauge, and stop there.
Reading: -17.5 inHg
